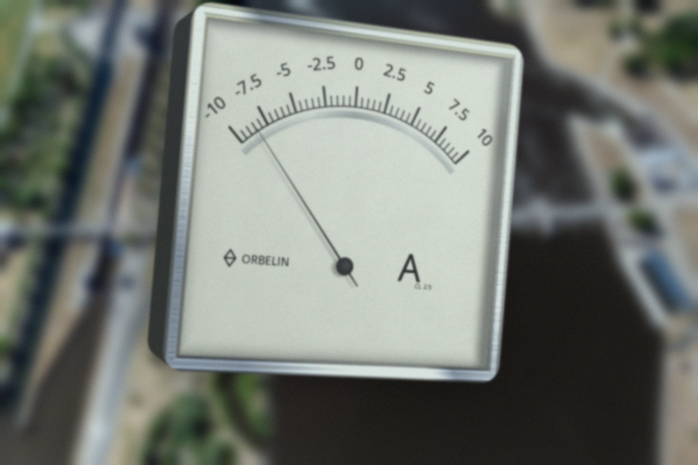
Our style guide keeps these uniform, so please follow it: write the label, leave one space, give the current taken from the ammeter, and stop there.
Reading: -8.5 A
